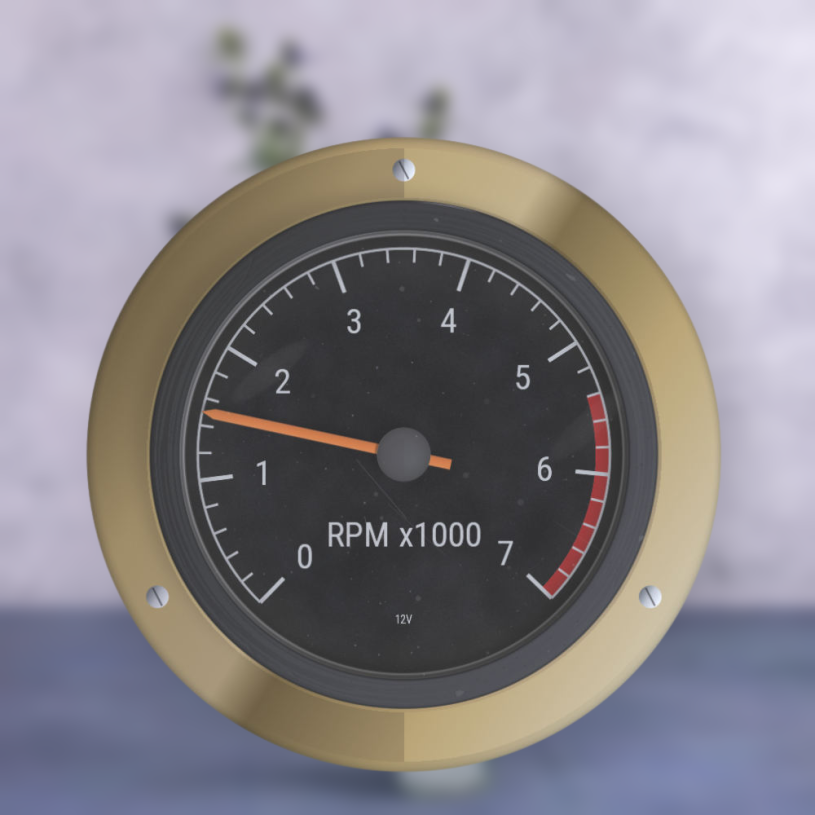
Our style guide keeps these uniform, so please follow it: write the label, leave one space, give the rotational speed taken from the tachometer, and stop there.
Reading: 1500 rpm
